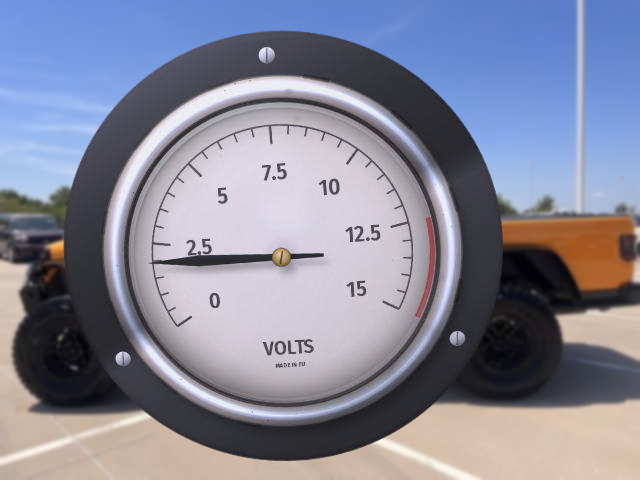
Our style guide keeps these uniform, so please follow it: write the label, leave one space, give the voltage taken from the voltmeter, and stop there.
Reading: 2 V
